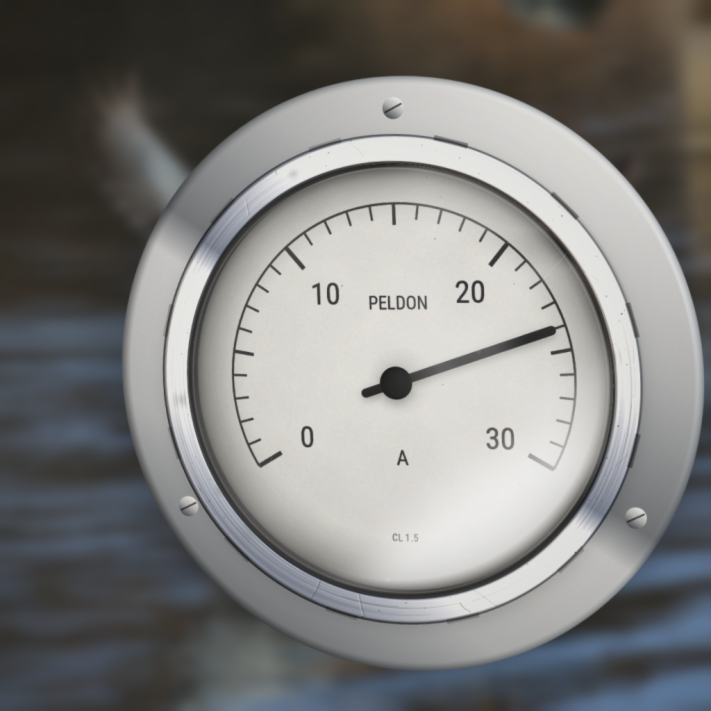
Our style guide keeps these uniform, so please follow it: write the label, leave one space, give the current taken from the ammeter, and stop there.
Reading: 24 A
